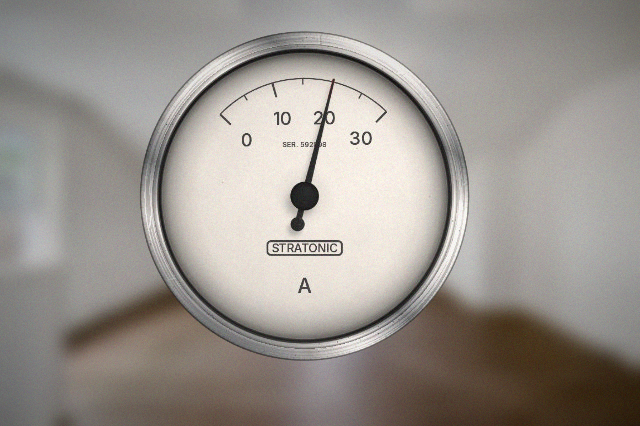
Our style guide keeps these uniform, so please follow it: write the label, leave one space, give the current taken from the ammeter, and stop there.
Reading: 20 A
